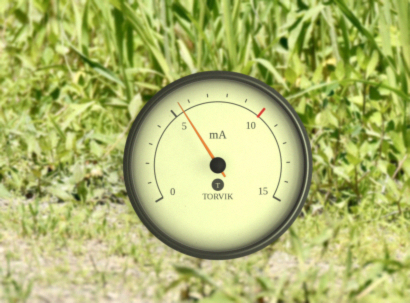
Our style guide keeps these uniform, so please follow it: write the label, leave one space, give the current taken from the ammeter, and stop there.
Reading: 5.5 mA
